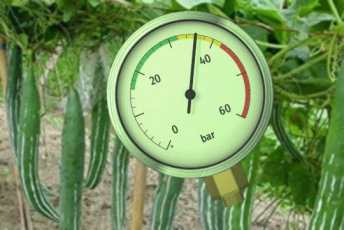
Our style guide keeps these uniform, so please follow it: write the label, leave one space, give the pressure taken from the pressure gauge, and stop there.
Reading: 36 bar
